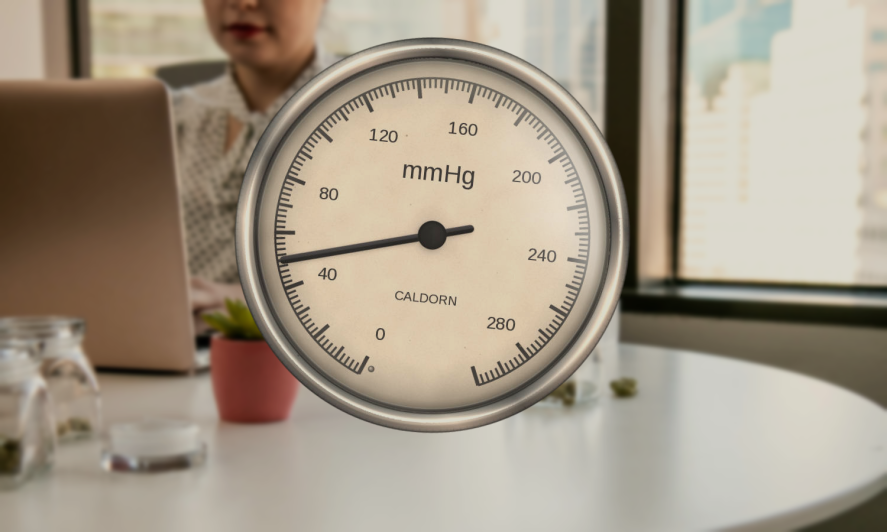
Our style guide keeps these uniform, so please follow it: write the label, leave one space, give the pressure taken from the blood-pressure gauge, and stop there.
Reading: 50 mmHg
